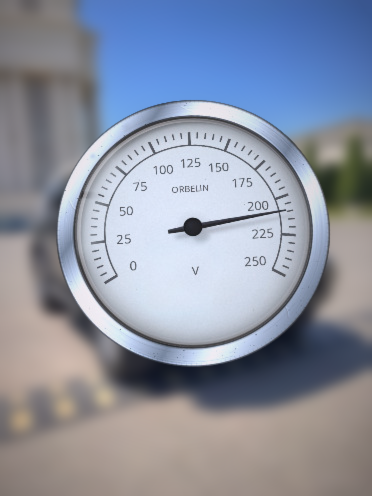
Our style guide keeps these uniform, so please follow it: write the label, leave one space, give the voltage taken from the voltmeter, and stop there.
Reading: 210 V
